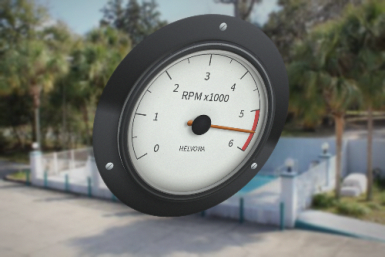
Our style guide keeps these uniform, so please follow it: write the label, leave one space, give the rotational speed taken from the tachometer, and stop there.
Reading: 5500 rpm
